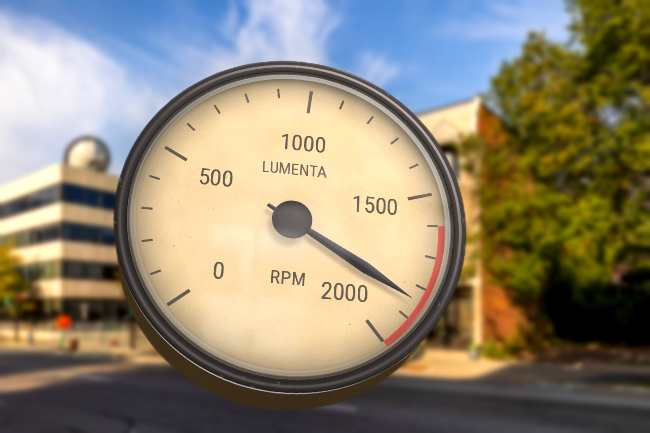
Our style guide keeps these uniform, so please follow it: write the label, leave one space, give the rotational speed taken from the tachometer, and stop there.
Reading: 1850 rpm
